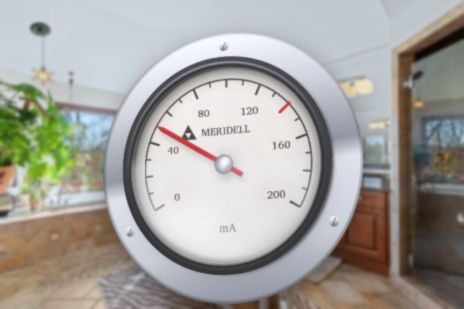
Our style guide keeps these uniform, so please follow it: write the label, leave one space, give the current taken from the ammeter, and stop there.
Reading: 50 mA
